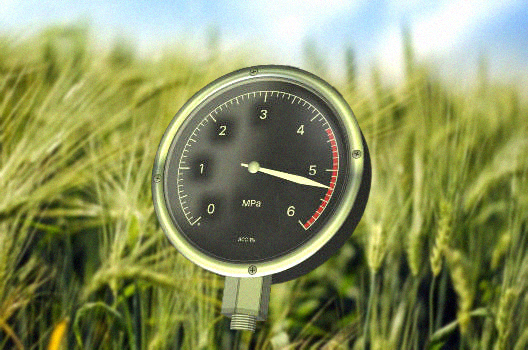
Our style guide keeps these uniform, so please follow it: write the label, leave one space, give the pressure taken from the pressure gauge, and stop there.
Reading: 5.3 MPa
